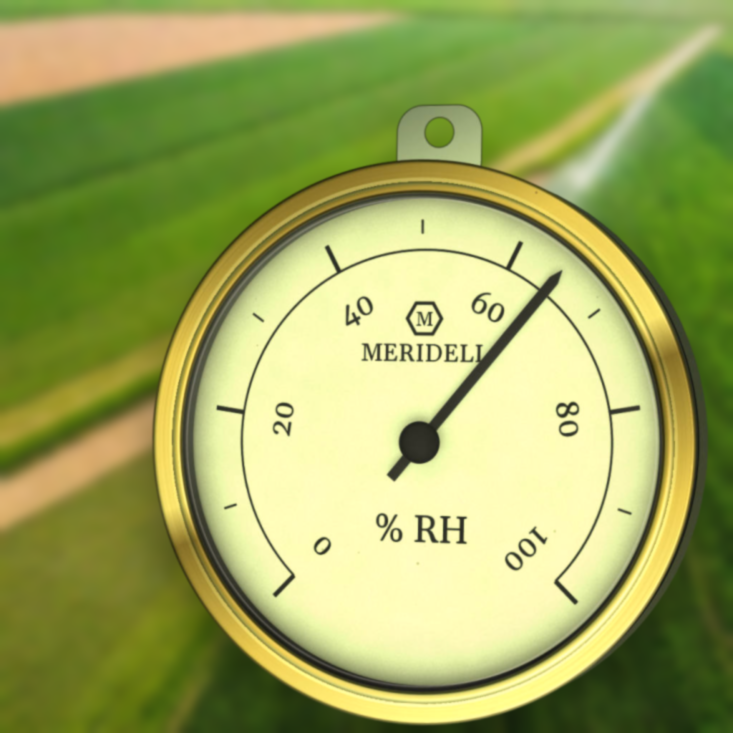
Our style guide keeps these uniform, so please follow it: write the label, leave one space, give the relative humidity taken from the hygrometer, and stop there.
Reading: 65 %
